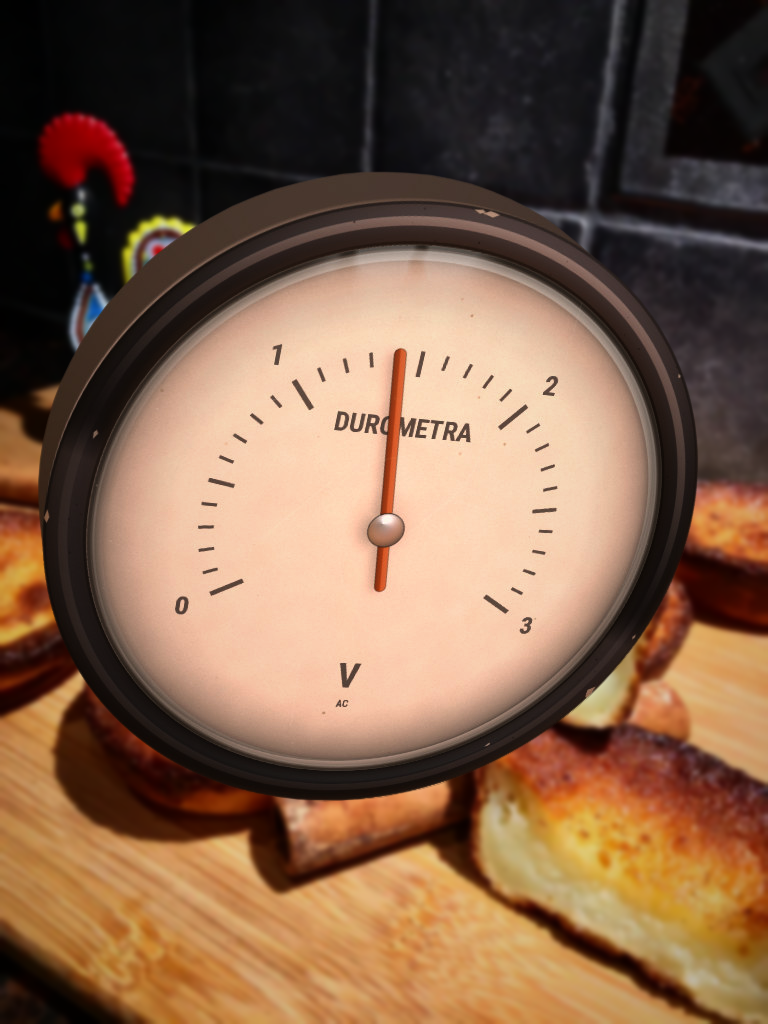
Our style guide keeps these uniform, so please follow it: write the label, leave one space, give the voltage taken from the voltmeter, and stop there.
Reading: 1.4 V
